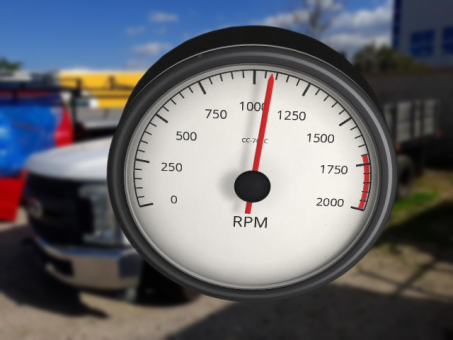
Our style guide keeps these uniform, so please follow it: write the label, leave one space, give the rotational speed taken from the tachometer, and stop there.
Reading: 1075 rpm
